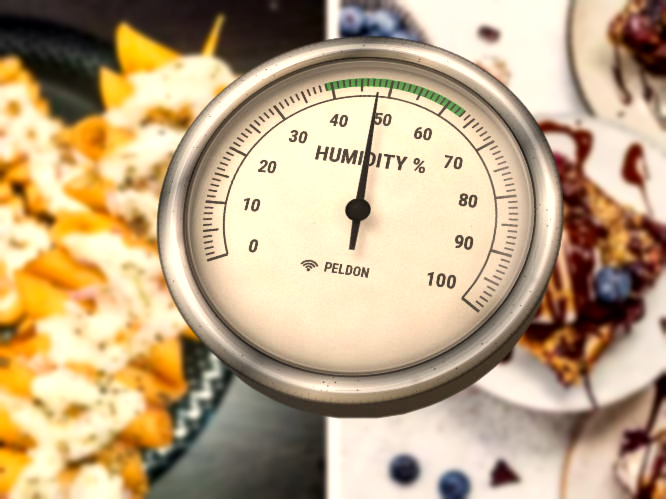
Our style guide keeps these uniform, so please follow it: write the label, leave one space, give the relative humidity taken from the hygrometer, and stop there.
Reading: 48 %
